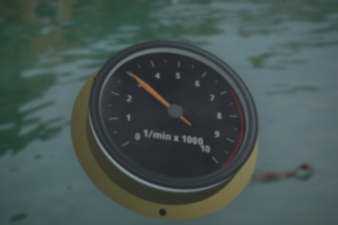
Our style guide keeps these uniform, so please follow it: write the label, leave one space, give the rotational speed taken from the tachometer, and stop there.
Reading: 3000 rpm
